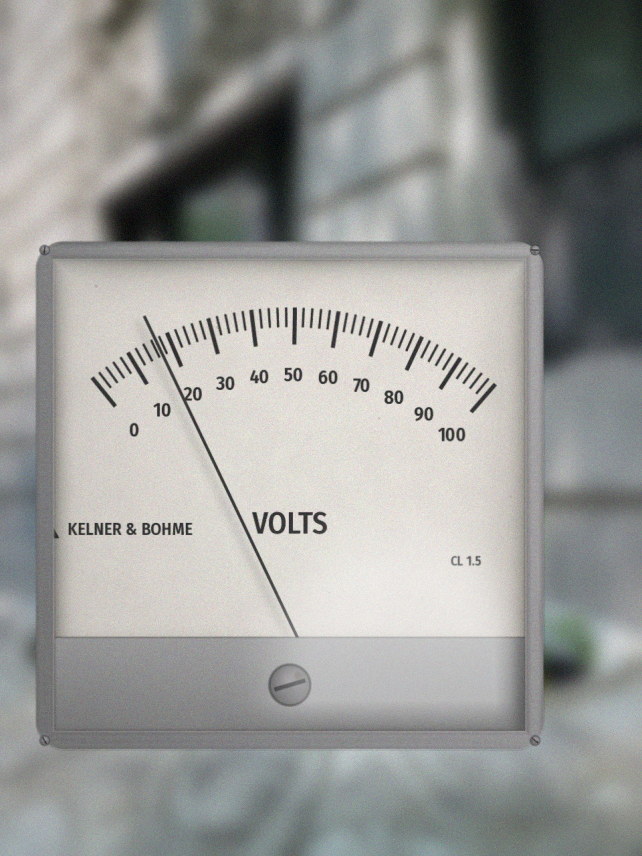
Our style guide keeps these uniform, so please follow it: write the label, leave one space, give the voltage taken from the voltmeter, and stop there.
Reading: 17 V
